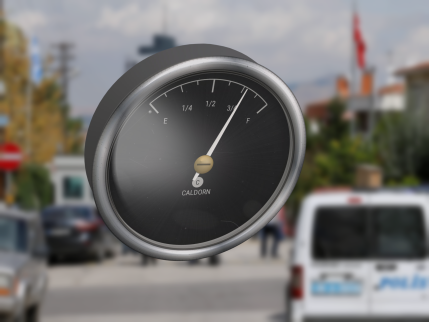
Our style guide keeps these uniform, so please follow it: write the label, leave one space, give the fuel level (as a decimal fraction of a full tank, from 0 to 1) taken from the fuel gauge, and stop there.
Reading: 0.75
